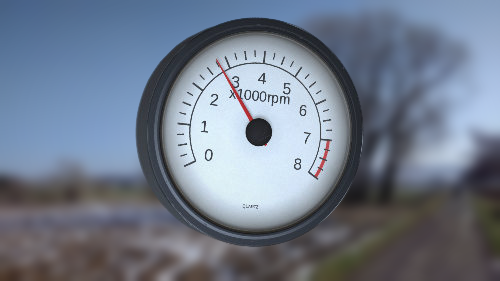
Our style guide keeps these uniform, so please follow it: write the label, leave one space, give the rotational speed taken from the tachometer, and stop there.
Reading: 2750 rpm
